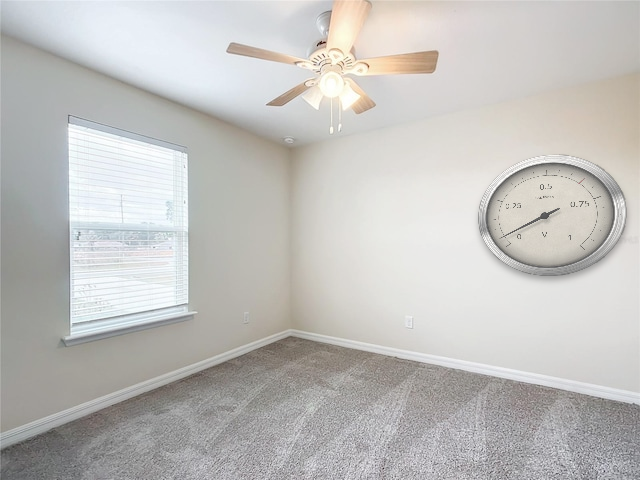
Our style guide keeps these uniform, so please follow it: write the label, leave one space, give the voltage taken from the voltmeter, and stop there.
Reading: 0.05 V
